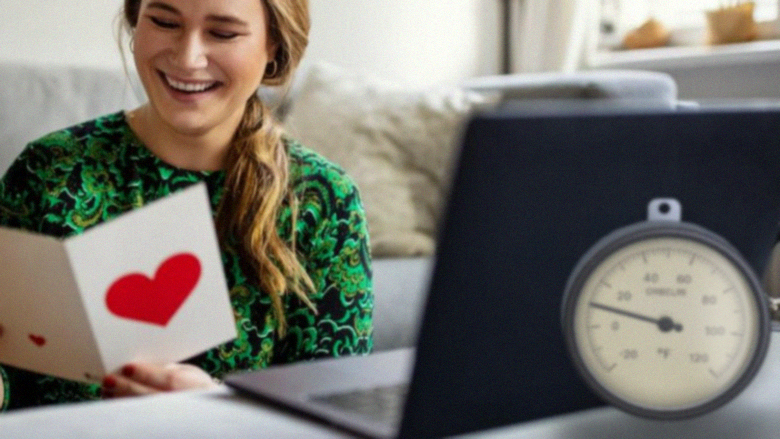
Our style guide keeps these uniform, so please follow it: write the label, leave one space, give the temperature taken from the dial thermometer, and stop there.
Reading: 10 °F
